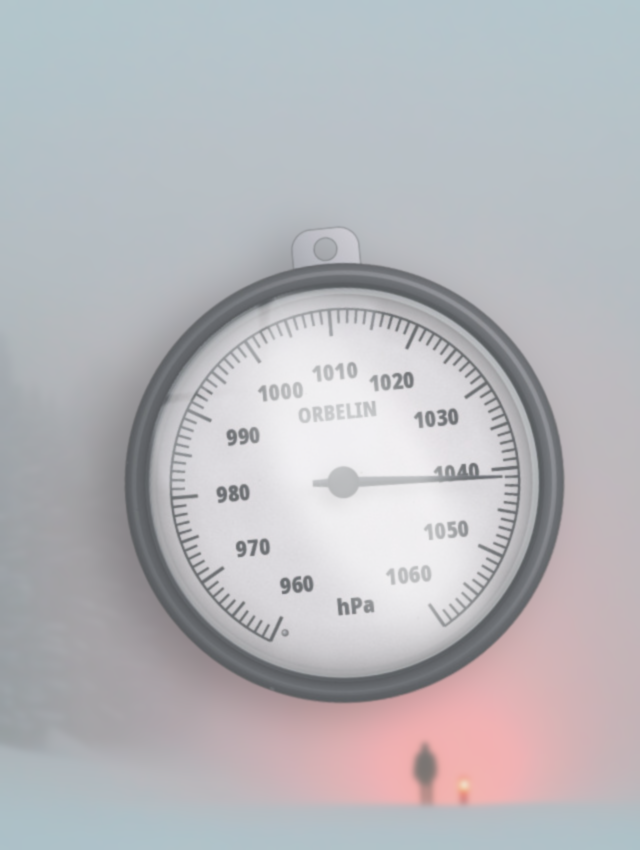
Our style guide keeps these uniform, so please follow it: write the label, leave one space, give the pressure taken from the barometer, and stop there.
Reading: 1041 hPa
